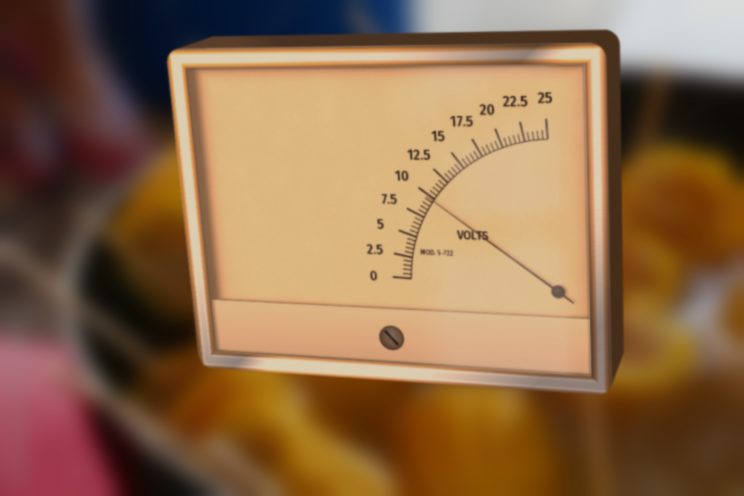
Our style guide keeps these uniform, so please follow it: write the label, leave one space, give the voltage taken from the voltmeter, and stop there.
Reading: 10 V
